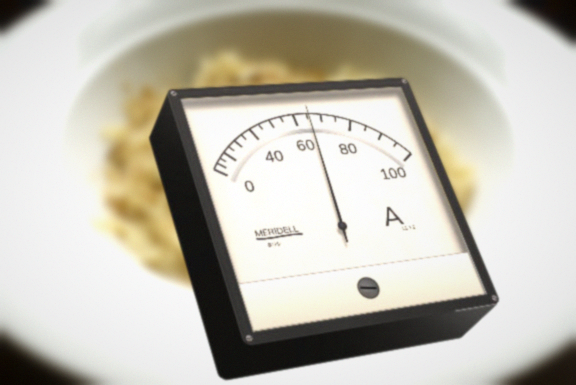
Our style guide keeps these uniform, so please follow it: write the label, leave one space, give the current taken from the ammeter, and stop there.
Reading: 65 A
